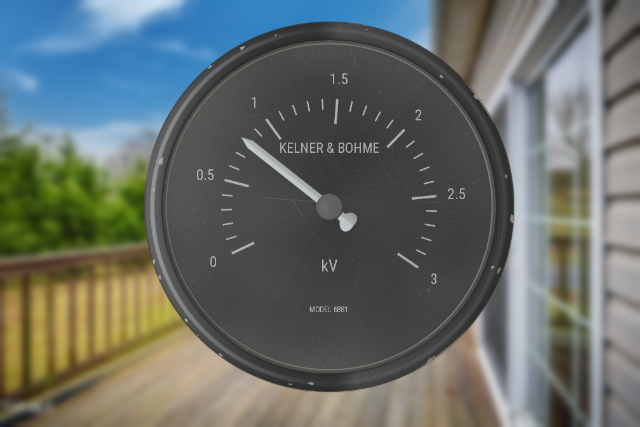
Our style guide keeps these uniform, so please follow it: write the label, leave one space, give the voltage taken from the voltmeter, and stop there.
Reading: 0.8 kV
